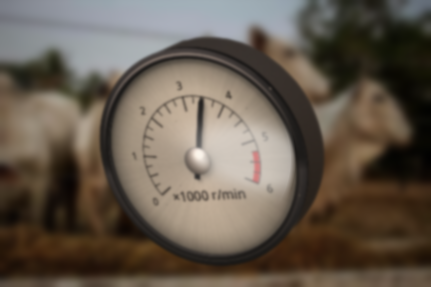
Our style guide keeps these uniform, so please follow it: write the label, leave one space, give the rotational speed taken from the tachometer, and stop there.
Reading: 3500 rpm
